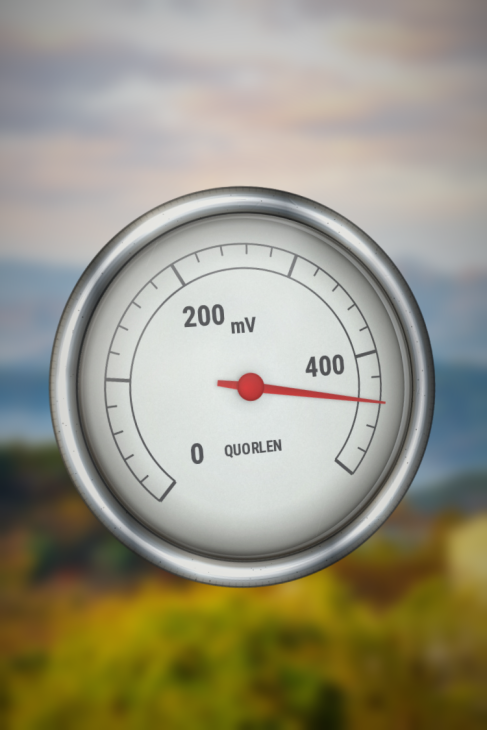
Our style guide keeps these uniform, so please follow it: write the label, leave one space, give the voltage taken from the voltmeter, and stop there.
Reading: 440 mV
